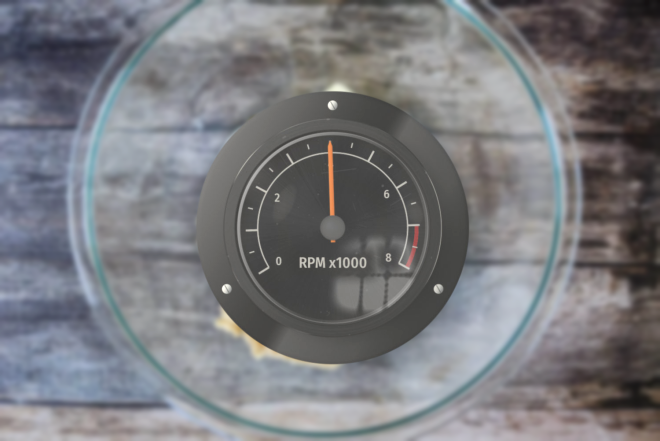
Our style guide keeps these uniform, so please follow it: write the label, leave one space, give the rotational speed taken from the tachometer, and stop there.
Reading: 4000 rpm
